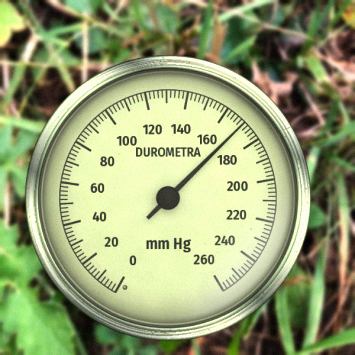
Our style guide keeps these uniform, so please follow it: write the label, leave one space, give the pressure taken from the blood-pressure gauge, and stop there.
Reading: 170 mmHg
